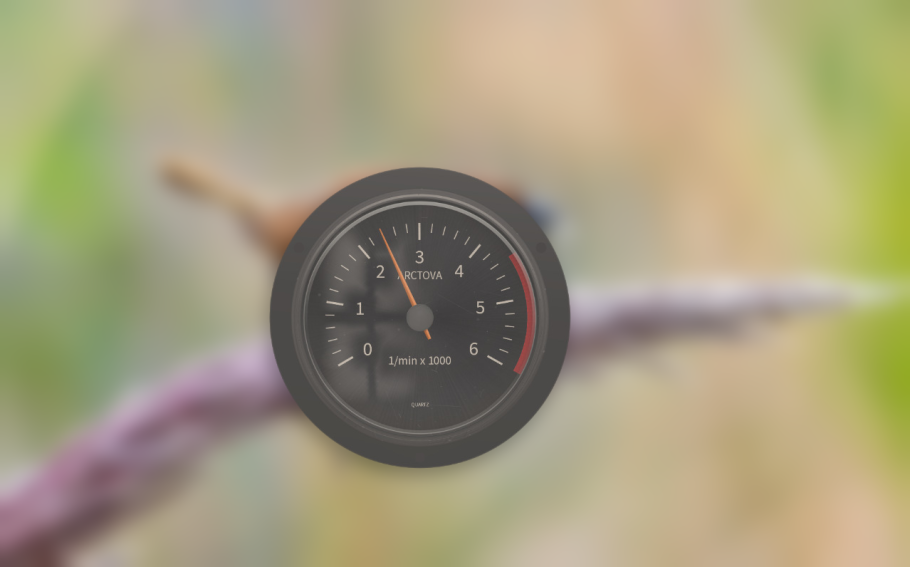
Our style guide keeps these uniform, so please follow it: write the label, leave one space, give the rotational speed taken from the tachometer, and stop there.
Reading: 2400 rpm
